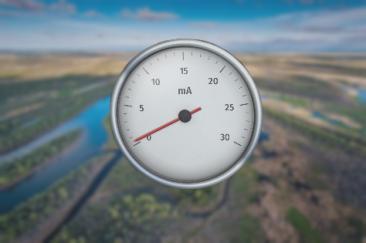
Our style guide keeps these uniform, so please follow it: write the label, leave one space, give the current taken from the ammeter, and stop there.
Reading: 0.5 mA
